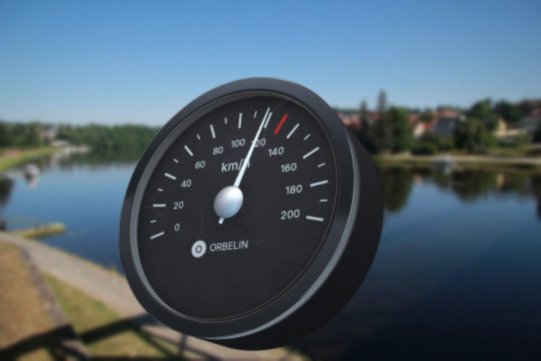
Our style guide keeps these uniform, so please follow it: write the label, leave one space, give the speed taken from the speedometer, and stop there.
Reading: 120 km/h
